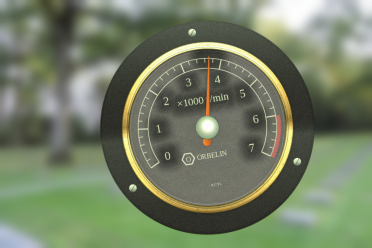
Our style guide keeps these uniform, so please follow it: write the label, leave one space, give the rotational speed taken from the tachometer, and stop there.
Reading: 3700 rpm
